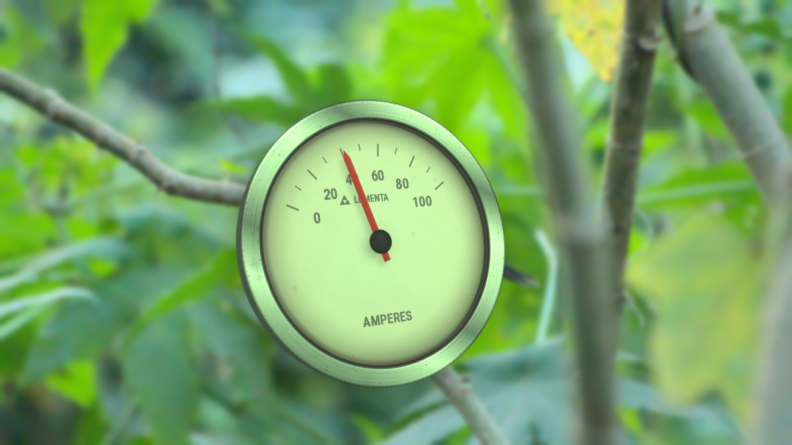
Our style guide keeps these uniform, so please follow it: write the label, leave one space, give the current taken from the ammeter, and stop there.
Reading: 40 A
